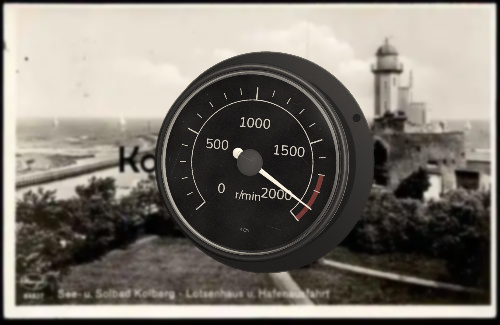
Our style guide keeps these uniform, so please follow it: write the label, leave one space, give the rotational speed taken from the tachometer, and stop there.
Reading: 1900 rpm
